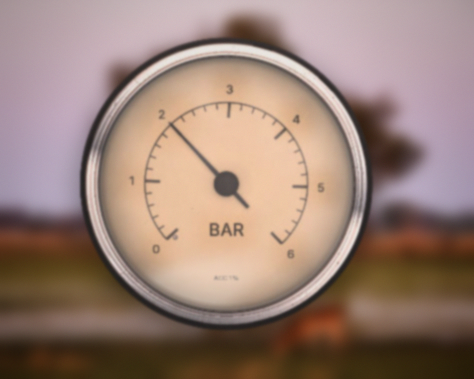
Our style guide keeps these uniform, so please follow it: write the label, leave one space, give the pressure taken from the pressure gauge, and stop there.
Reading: 2 bar
